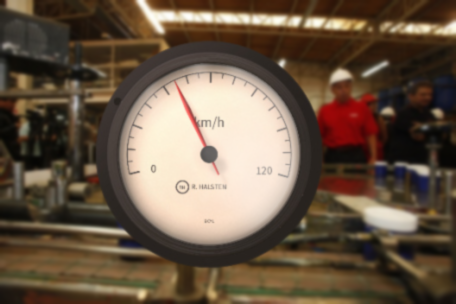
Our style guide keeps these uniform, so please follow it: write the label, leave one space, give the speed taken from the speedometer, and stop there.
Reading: 45 km/h
